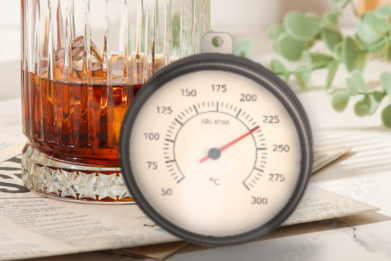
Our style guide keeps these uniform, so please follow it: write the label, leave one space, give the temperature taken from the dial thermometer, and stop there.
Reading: 225 °C
